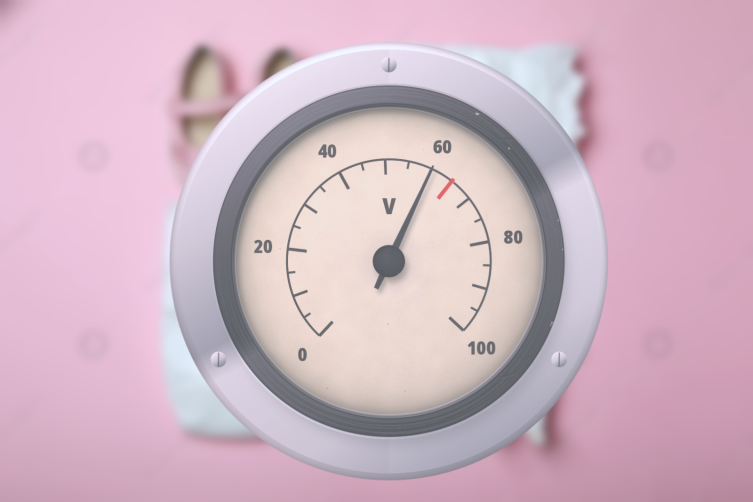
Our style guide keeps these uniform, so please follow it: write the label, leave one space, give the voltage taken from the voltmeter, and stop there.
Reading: 60 V
